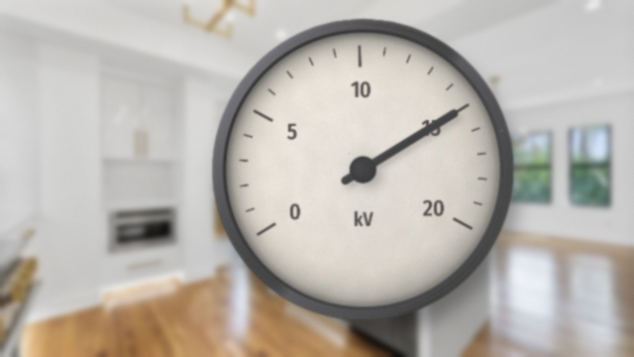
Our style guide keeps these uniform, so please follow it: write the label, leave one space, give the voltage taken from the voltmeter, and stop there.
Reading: 15 kV
